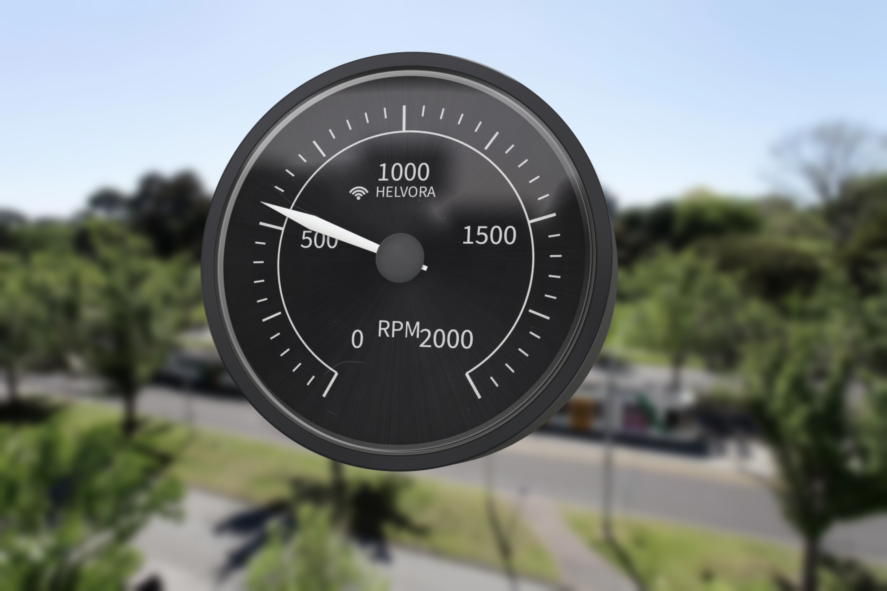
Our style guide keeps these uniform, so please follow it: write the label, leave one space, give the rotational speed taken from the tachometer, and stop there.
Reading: 550 rpm
